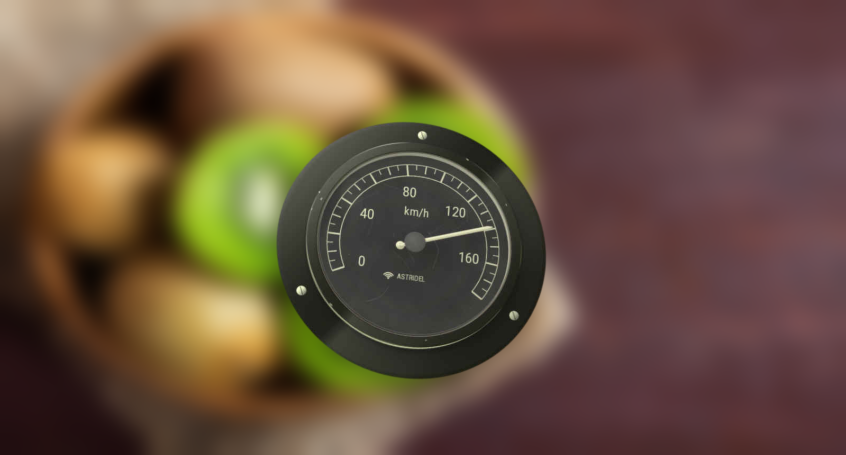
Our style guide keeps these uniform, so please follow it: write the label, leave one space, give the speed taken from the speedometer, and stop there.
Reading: 140 km/h
